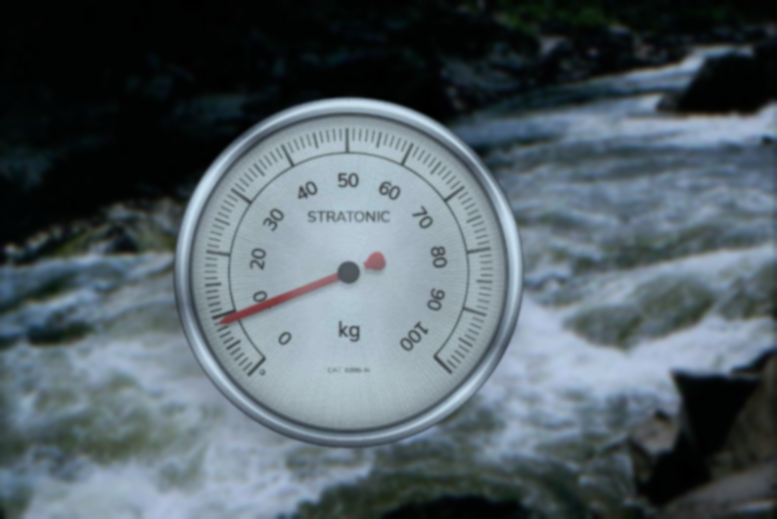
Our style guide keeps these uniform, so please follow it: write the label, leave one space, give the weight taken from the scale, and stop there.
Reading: 9 kg
